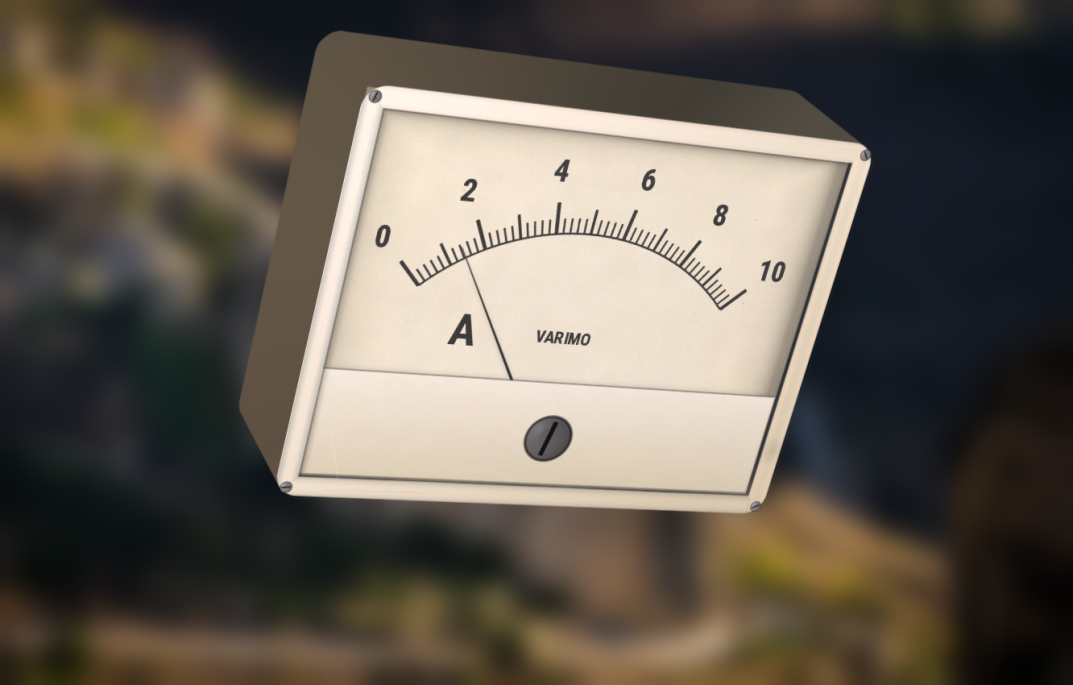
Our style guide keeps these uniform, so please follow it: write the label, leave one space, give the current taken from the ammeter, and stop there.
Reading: 1.4 A
